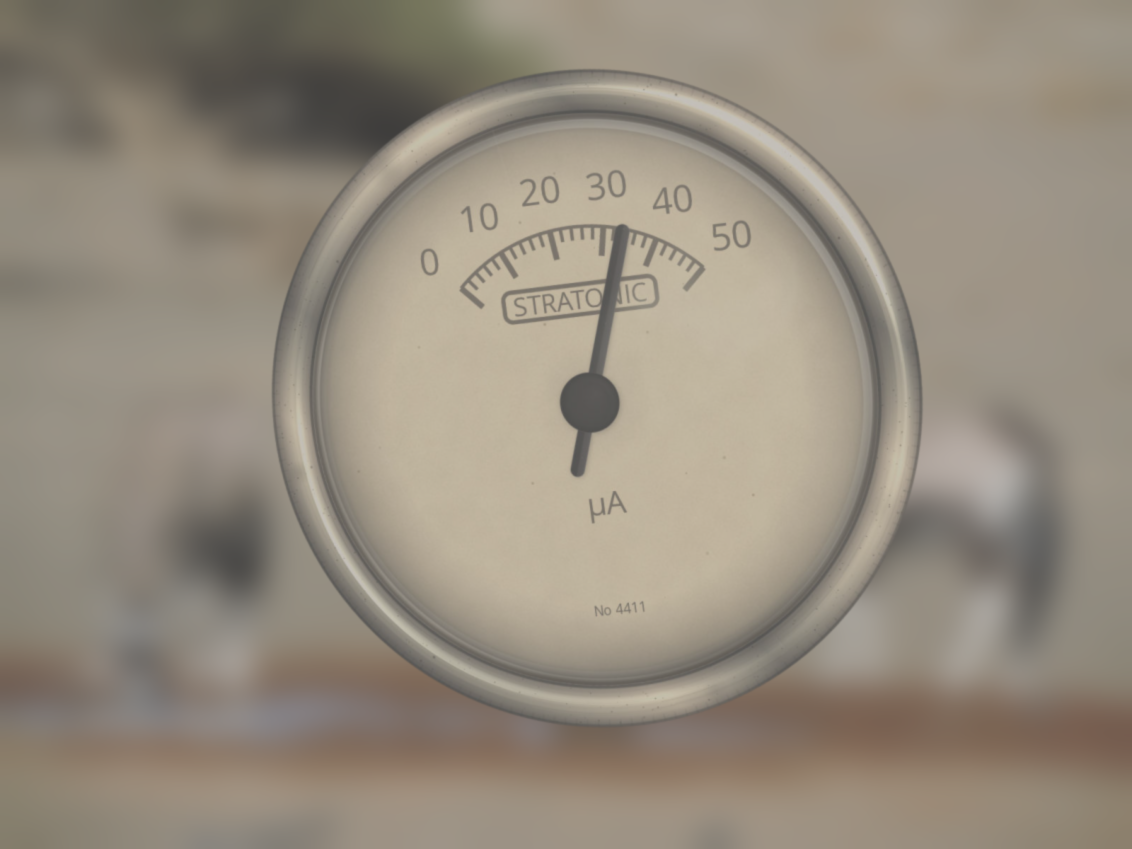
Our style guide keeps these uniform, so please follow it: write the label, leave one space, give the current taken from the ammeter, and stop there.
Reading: 34 µA
